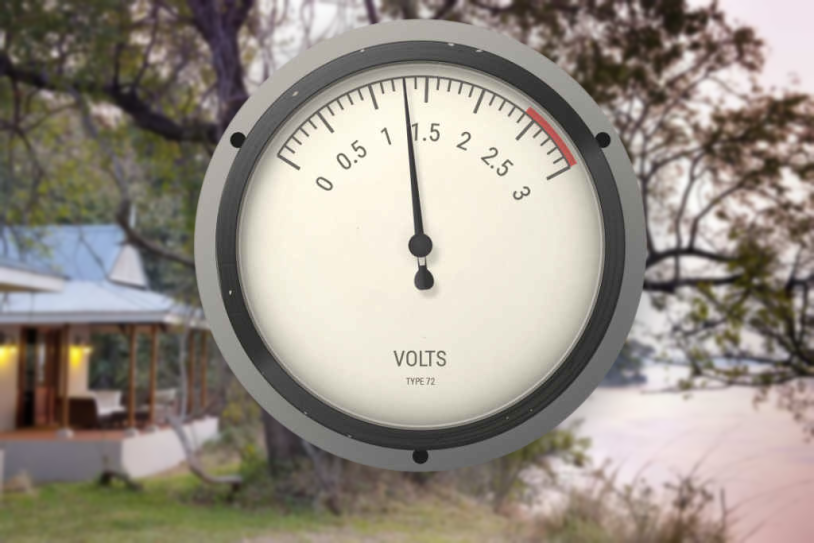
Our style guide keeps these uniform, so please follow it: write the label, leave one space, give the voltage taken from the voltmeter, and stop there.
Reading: 1.3 V
